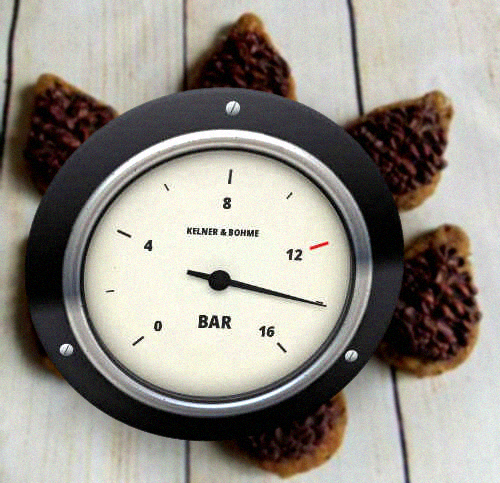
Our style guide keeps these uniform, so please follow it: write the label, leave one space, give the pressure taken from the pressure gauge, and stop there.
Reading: 14 bar
